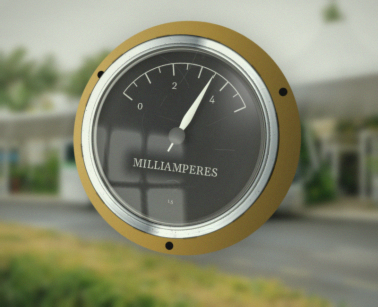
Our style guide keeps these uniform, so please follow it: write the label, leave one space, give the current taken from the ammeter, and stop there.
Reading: 3.5 mA
